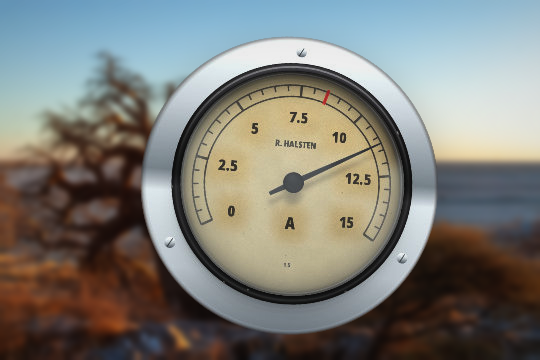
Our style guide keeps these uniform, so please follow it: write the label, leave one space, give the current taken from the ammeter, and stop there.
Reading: 11.25 A
